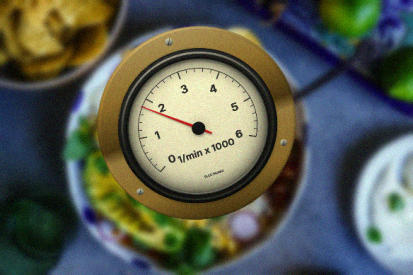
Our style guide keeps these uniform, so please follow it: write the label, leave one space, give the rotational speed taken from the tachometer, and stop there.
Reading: 1800 rpm
